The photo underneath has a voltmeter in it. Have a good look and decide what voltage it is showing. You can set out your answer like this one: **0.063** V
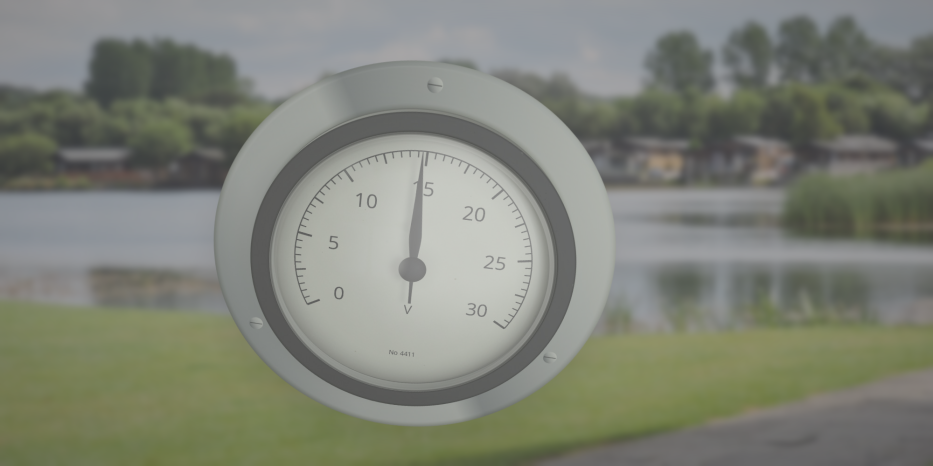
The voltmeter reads **14.75** V
